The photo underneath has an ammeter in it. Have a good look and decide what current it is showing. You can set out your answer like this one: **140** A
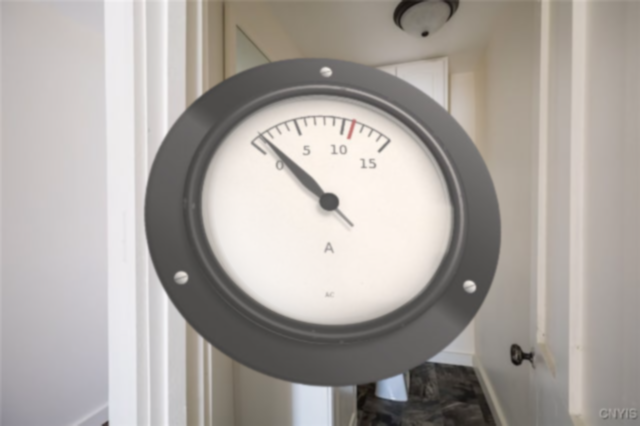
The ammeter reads **1** A
